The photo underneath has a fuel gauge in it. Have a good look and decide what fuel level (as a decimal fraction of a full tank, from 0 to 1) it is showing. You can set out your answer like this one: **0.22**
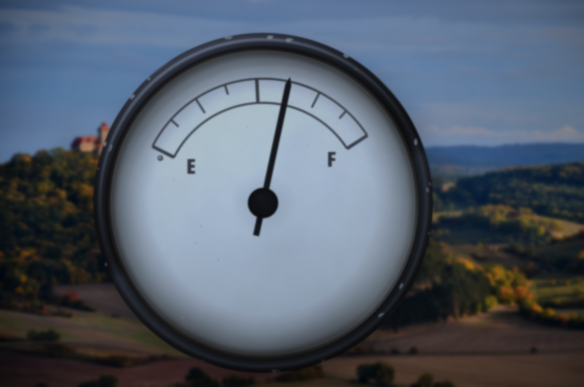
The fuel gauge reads **0.625**
